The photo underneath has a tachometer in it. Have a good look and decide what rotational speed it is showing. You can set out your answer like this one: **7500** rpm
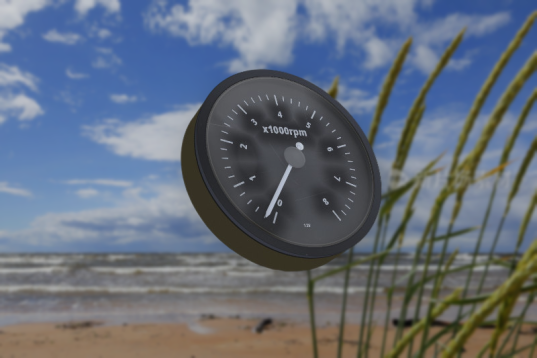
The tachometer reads **200** rpm
